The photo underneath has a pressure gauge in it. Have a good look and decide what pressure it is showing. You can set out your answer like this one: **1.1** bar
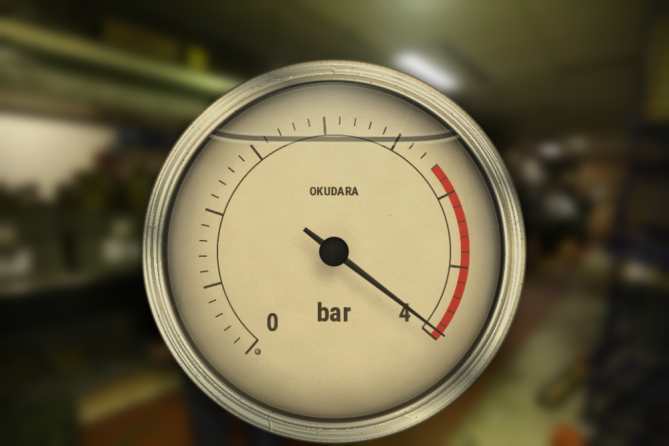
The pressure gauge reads **3.95** bar
